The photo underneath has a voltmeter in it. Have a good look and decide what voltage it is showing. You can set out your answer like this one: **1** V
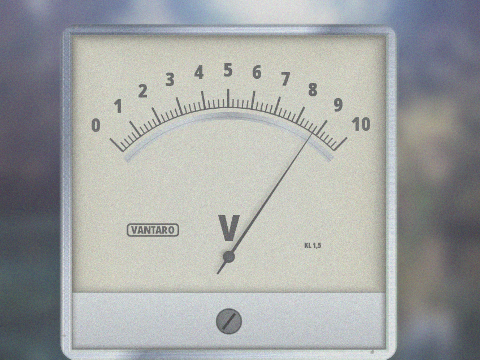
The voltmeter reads **8.8** V
